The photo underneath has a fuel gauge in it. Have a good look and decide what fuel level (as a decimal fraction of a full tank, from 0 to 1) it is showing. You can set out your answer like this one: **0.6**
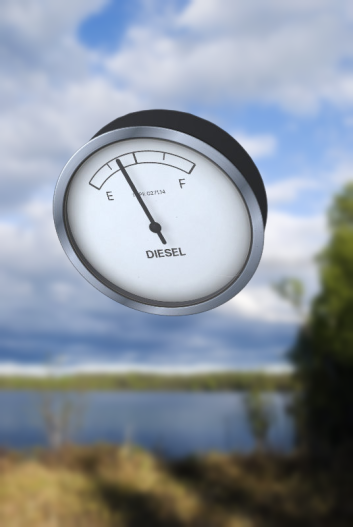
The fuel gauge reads **0.375**
